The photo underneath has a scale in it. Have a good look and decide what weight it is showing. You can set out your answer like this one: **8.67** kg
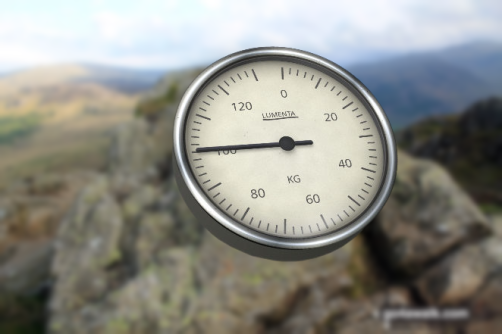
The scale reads **100** kg
